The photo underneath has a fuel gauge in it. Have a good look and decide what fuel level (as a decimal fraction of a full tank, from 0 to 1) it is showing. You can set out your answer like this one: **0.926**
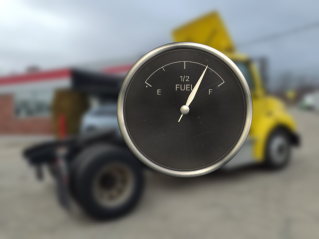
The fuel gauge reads **0.75**
